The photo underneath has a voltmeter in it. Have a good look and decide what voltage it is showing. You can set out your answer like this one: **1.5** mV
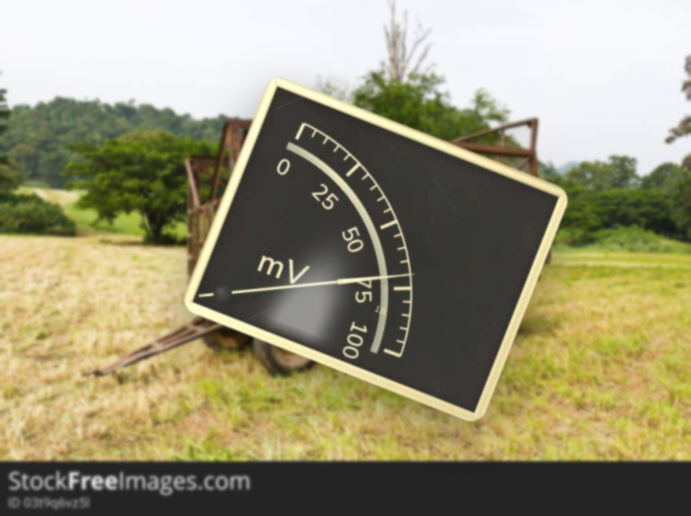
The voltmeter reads **70** mV
